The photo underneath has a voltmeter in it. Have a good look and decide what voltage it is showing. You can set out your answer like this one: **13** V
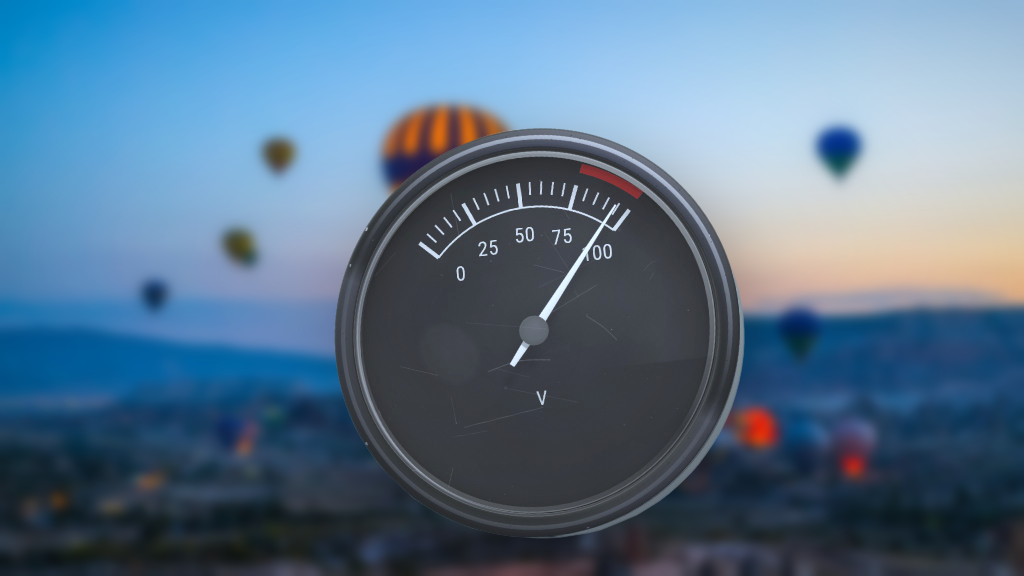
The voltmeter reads **95** V
